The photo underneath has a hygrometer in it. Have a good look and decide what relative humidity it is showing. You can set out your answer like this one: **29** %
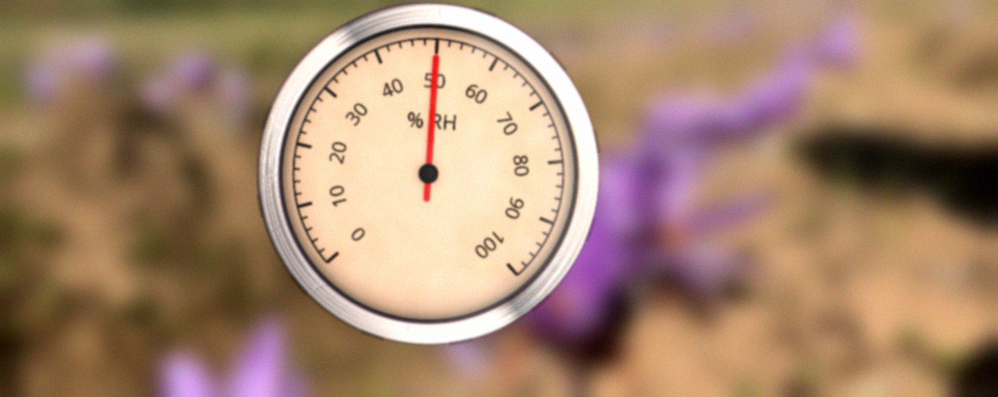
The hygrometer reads **50** %
